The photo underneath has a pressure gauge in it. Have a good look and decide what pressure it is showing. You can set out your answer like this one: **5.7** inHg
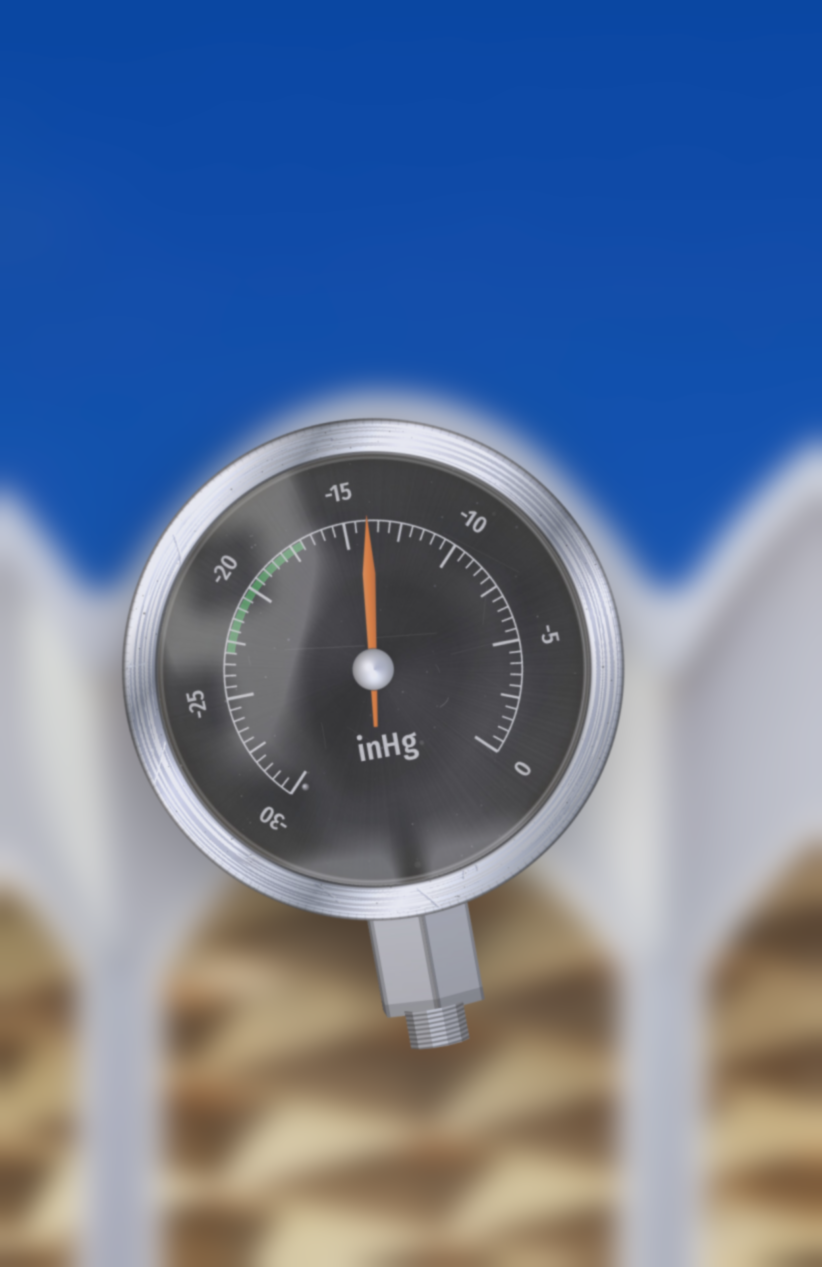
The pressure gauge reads **-14** inHg
